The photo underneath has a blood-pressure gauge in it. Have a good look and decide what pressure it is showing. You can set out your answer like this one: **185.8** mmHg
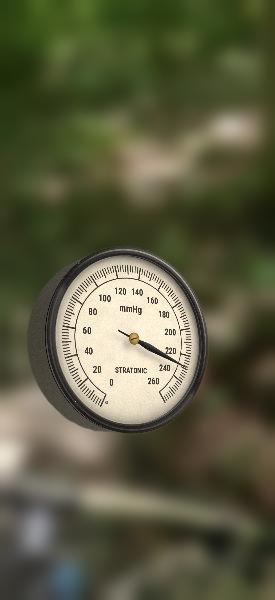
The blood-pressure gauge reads **230** mmHg
